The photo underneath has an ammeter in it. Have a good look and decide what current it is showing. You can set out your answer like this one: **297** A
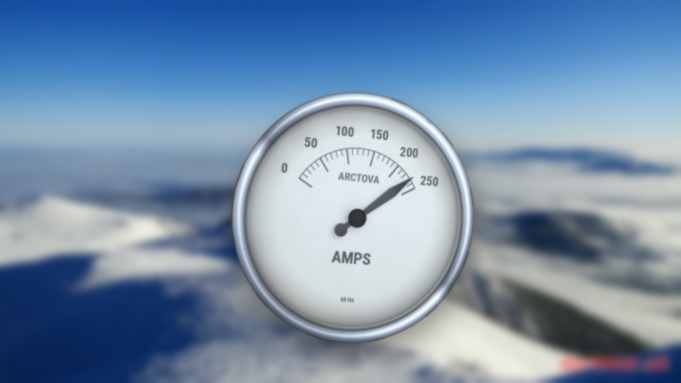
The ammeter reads **230** A
